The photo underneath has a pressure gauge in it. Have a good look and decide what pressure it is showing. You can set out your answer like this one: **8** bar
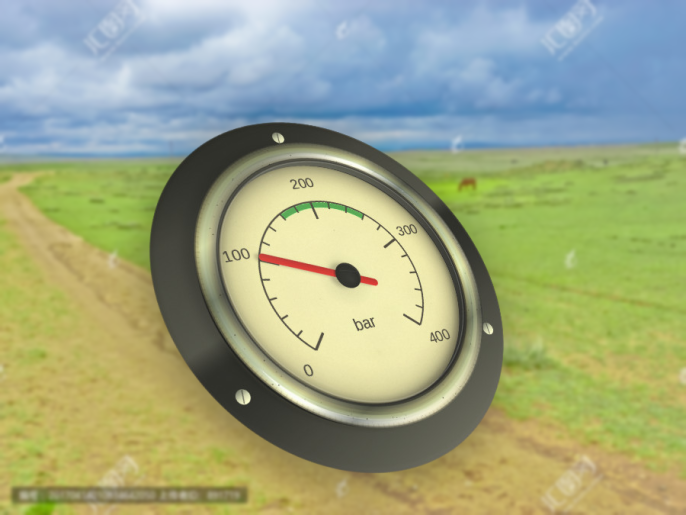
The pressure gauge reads **100** bar
